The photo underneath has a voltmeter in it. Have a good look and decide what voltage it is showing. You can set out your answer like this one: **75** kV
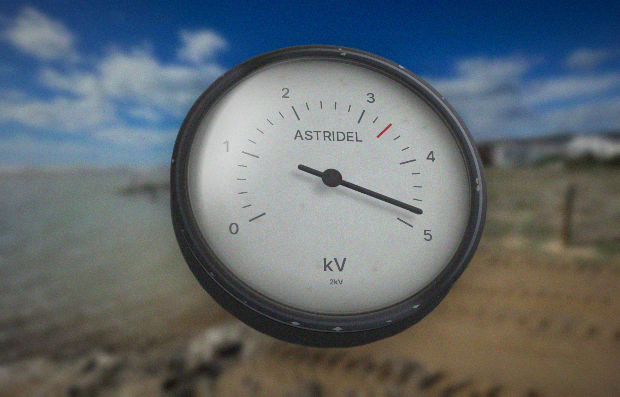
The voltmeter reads **4.8** kV
